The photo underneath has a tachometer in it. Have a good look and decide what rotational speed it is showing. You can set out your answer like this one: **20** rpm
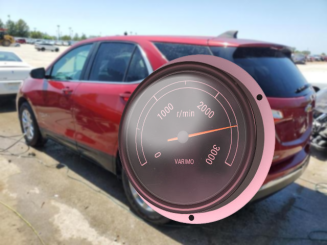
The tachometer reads **2500** rpm
